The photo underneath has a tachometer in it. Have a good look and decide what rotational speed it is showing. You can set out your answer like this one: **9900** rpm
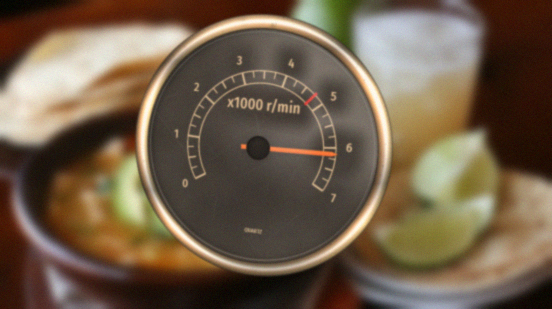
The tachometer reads **6125** rpm
